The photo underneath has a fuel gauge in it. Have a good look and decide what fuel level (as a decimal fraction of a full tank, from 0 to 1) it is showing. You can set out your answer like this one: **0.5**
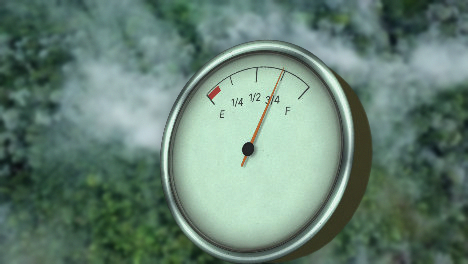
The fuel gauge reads **0.75**
